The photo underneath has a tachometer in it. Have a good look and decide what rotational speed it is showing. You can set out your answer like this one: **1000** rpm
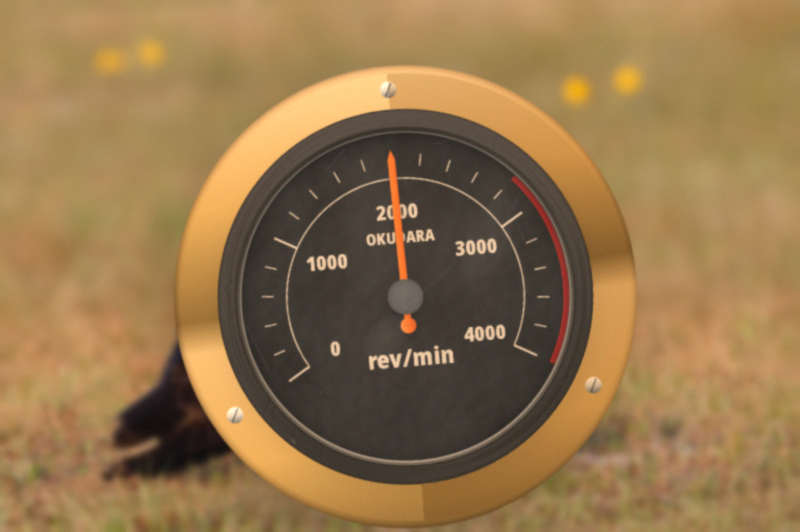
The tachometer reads **2000** rpm
